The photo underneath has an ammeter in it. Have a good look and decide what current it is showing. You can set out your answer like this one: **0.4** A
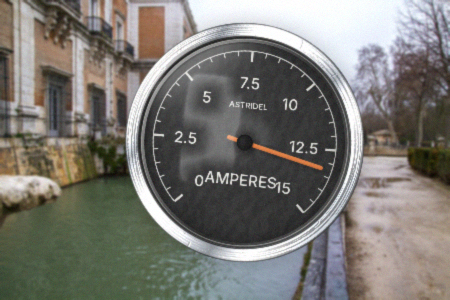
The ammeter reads **13.25** A
